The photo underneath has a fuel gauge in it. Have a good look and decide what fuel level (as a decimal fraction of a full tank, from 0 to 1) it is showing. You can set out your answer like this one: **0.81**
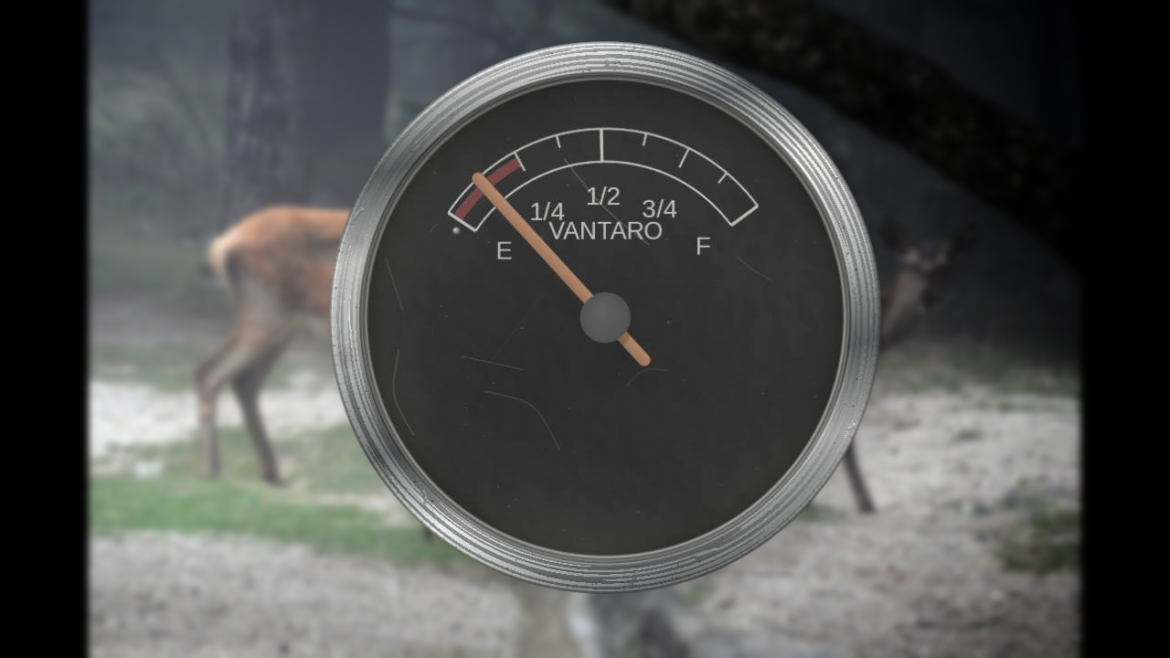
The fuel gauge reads **0.125**
